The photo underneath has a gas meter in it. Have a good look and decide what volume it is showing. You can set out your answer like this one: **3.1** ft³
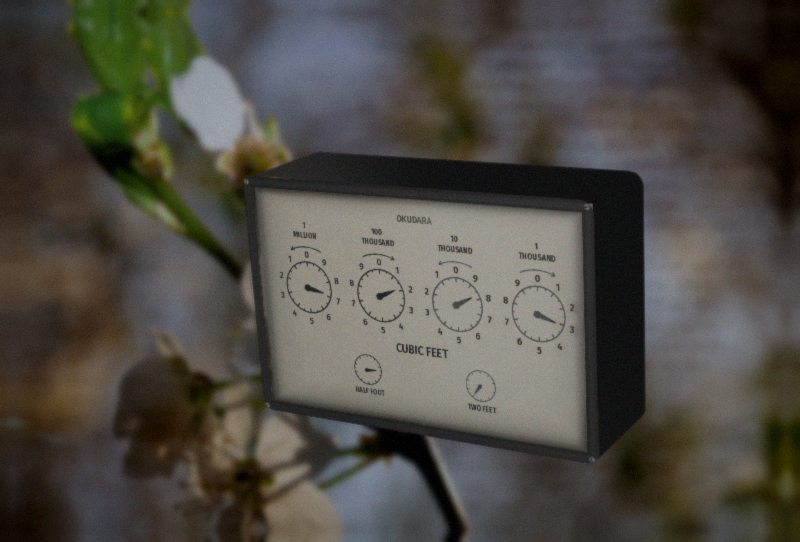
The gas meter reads **718300** ft³
